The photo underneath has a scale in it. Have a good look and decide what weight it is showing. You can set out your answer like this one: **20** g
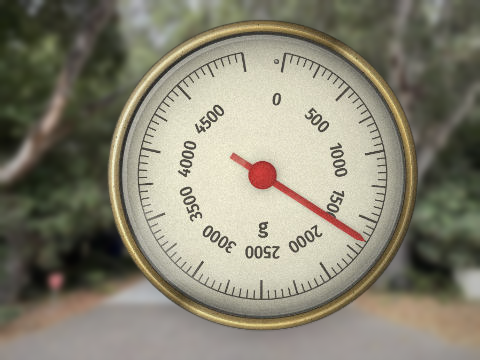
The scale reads **1650** g
